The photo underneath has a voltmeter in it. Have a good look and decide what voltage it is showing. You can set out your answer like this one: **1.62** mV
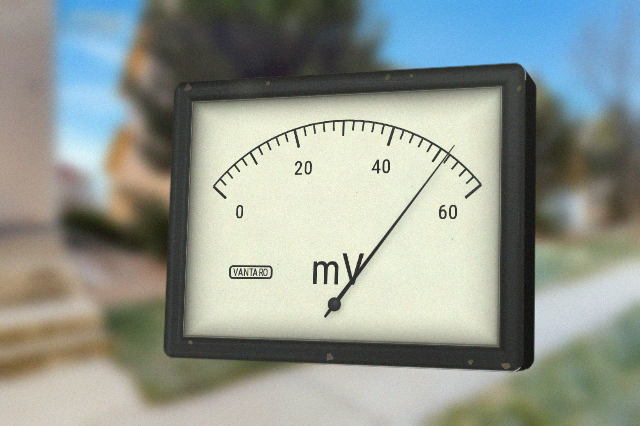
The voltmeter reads **52** mV
